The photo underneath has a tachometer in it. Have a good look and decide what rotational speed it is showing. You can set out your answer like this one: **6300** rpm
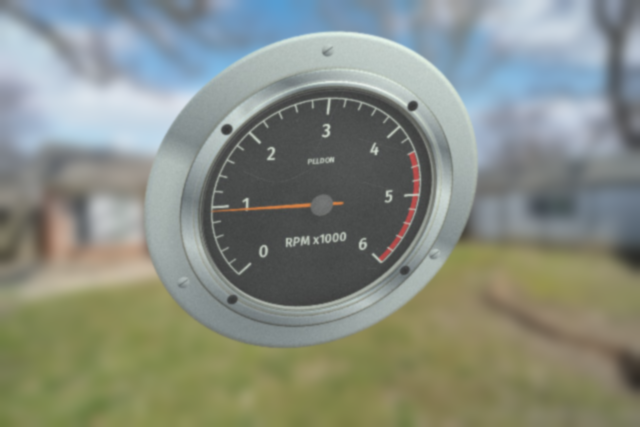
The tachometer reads **1000** rpm
